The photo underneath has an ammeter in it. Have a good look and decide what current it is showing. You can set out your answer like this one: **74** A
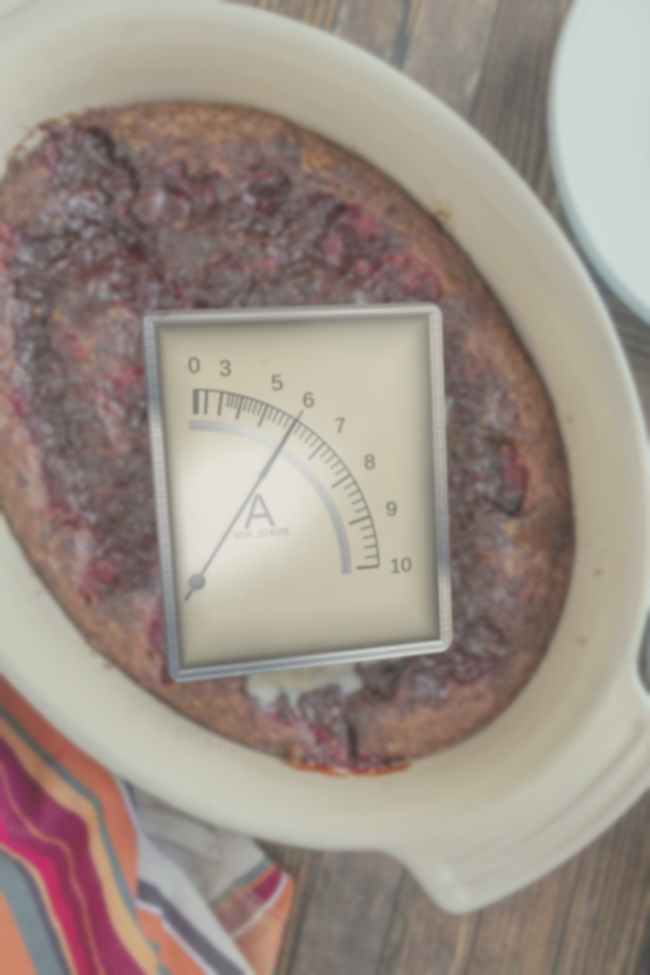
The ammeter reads **6** A
